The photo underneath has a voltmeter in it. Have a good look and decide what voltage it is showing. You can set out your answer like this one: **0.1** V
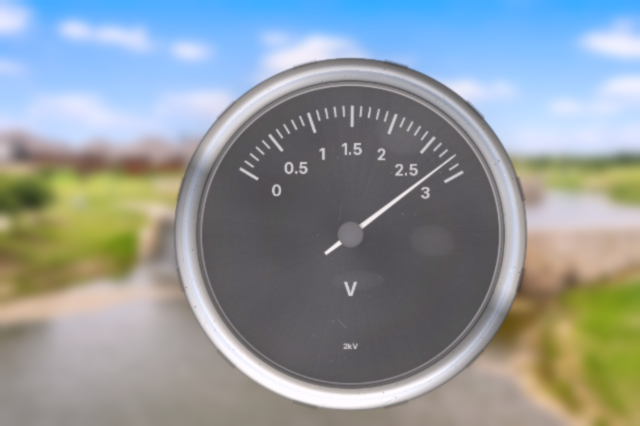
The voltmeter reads **2.8** V
